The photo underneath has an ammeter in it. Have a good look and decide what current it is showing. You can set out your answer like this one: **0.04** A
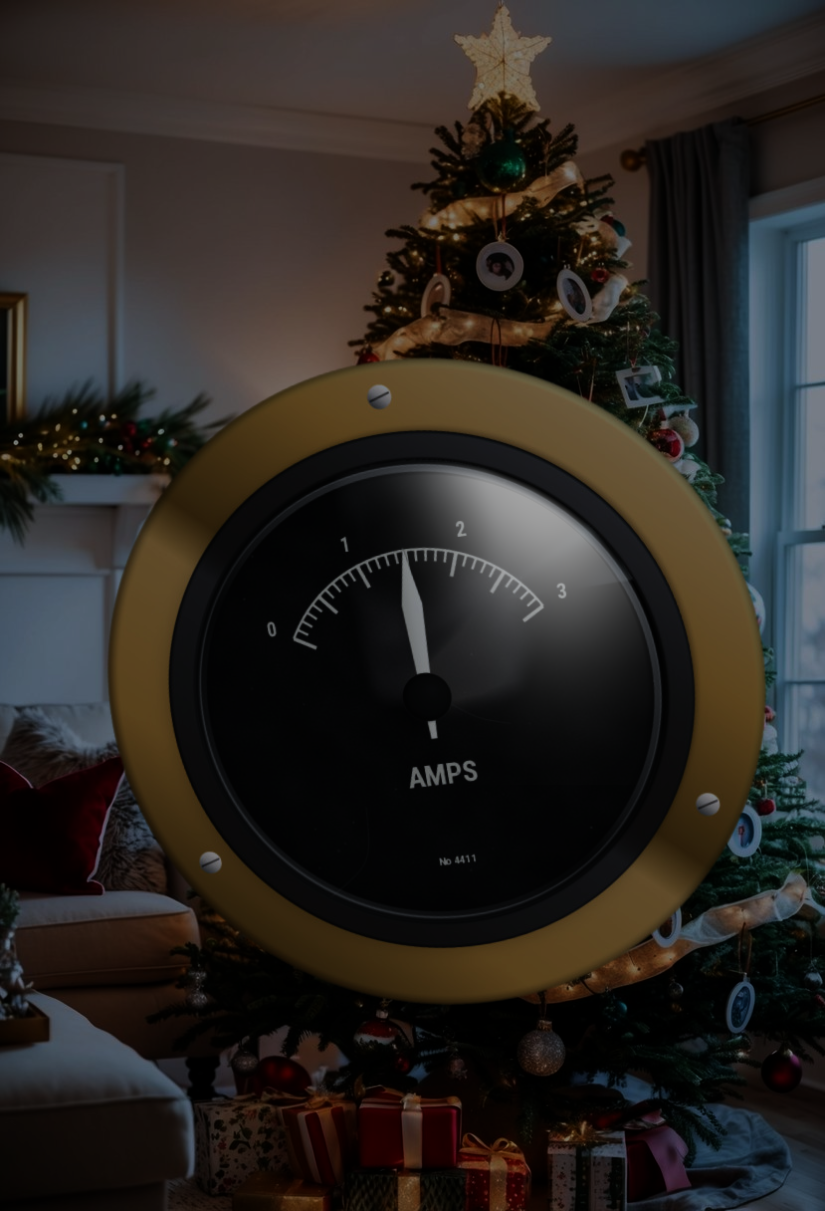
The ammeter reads **1.5** A
